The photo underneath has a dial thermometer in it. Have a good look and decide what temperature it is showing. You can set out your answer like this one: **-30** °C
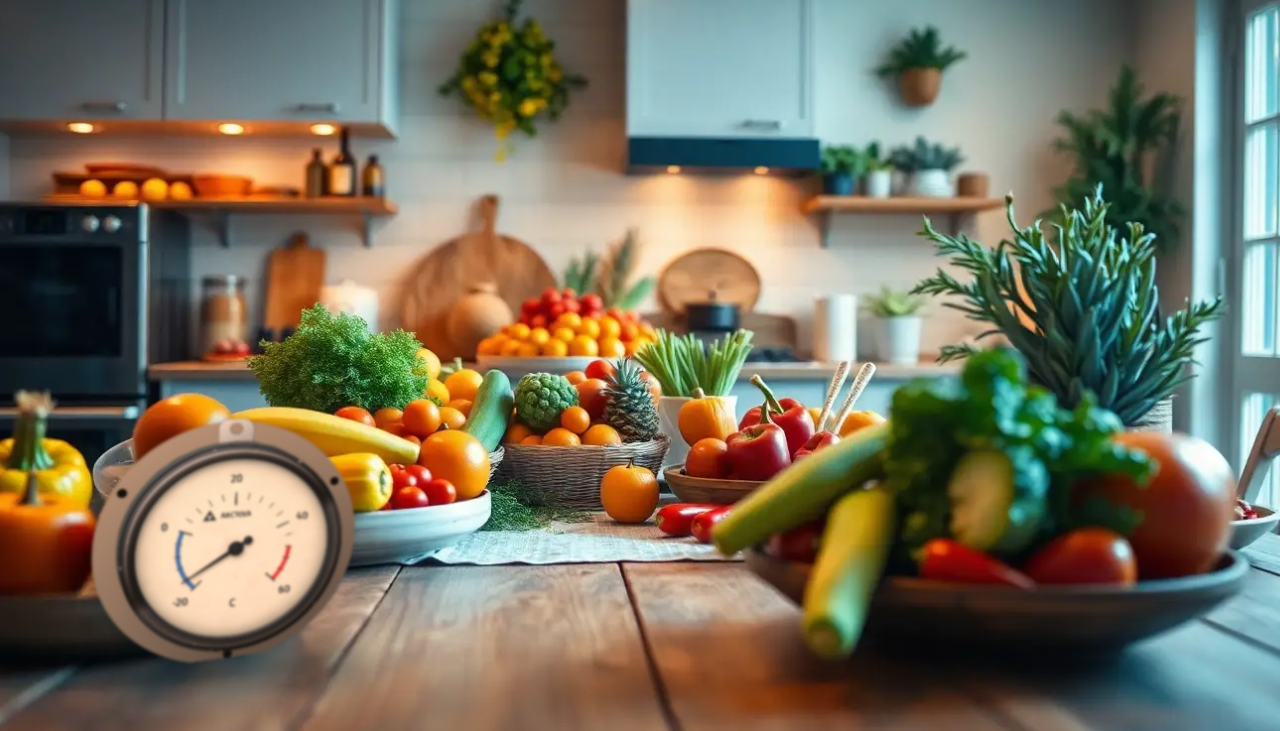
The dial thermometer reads **-16** °C
